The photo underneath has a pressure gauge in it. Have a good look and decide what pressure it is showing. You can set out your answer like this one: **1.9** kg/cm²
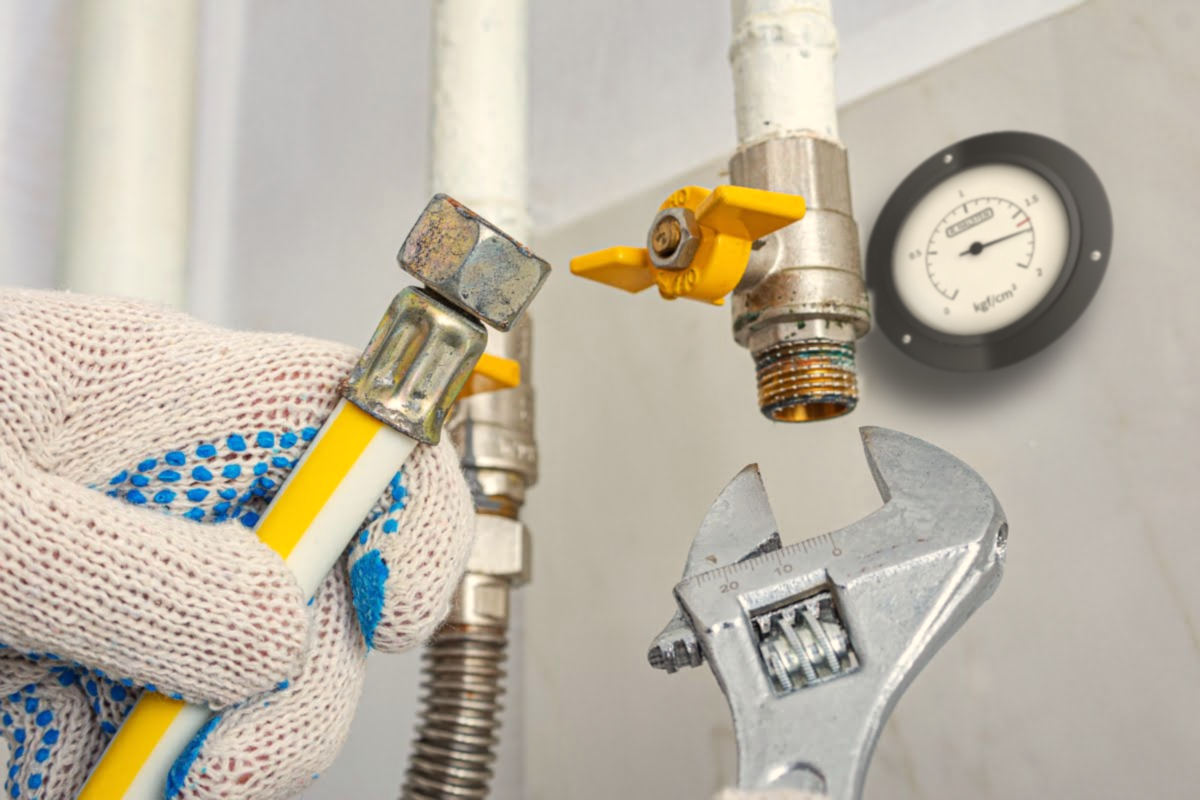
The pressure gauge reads **1.7** kg/cm²
